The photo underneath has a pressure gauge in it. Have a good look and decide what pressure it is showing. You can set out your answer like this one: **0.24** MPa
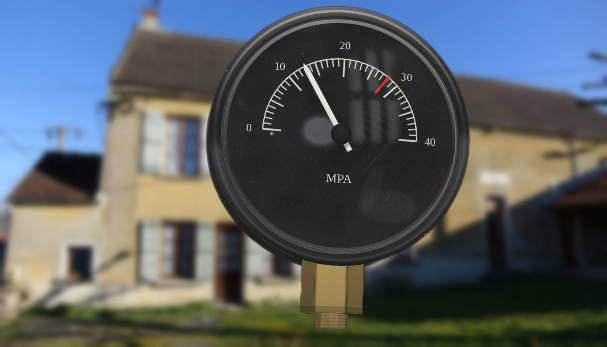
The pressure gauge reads **13** MPa
